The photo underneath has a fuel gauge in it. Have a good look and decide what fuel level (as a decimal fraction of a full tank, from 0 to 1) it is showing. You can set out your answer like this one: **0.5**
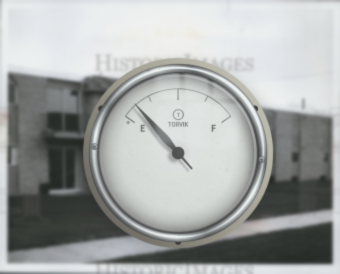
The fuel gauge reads **0.125**
